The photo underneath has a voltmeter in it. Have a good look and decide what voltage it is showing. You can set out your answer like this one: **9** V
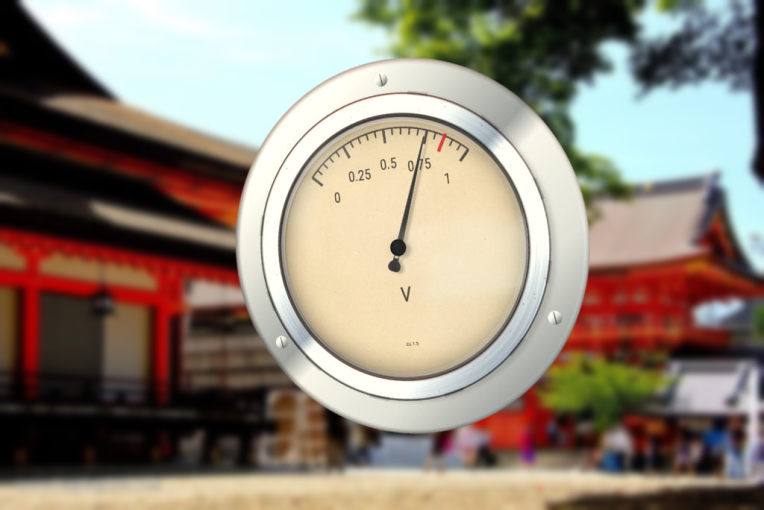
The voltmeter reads **0.75** V
